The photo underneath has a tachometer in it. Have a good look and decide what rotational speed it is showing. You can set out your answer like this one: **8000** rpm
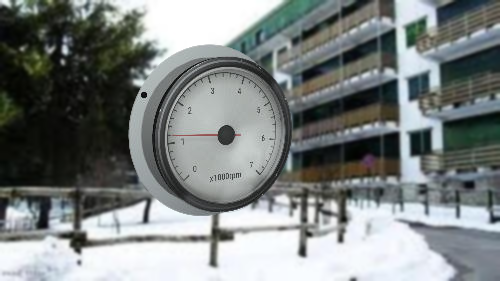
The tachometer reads **1200** rpm
